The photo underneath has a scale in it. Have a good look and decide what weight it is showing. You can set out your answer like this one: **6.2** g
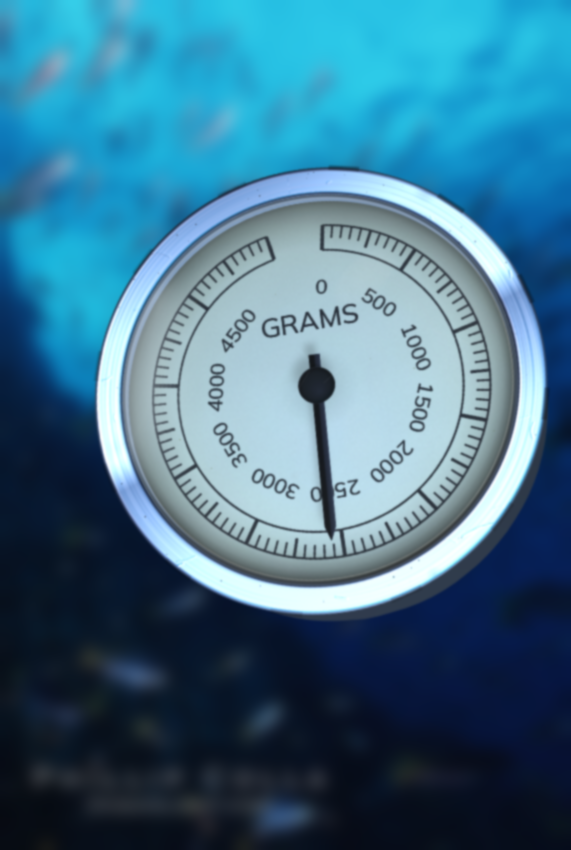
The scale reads **2550** g
